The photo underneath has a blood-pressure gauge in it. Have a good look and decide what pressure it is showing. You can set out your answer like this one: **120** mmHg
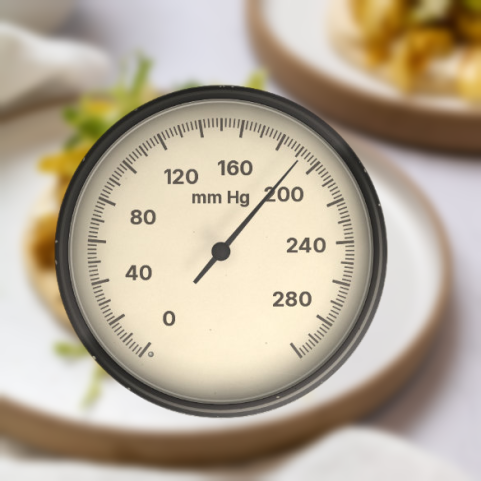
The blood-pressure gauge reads **192** mmHg
